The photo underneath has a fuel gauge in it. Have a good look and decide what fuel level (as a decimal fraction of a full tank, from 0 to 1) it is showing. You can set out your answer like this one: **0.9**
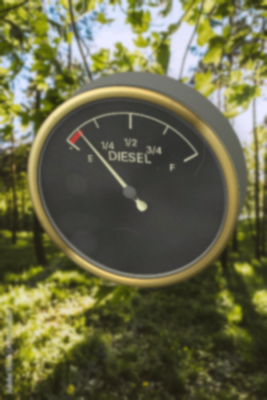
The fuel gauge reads **0.125**
